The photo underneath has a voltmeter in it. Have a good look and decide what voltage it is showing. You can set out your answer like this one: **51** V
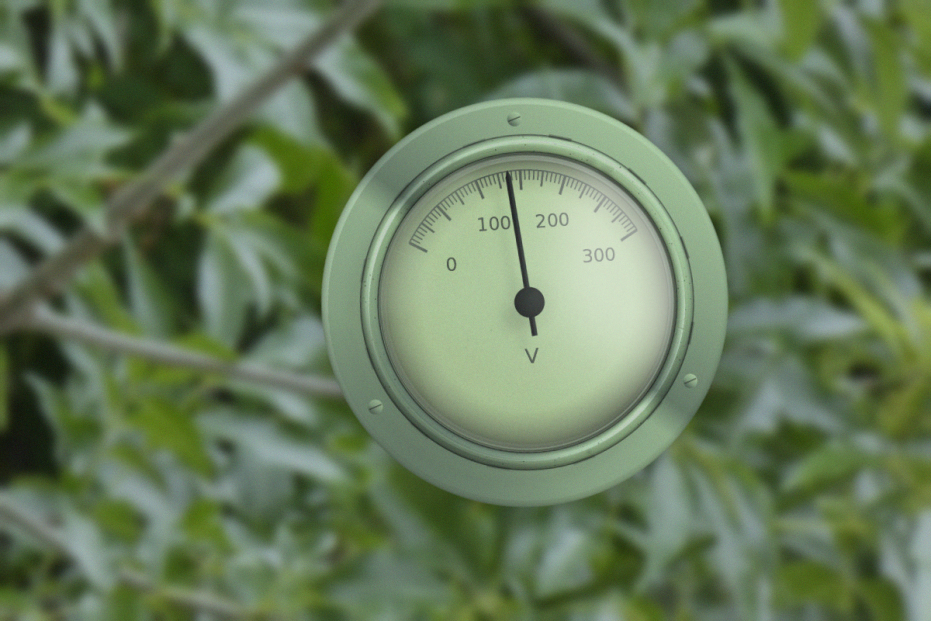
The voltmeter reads **135** V
